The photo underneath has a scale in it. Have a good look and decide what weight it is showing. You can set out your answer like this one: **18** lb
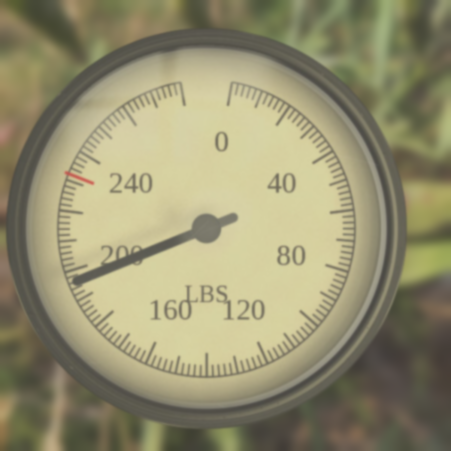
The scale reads **196** lb
